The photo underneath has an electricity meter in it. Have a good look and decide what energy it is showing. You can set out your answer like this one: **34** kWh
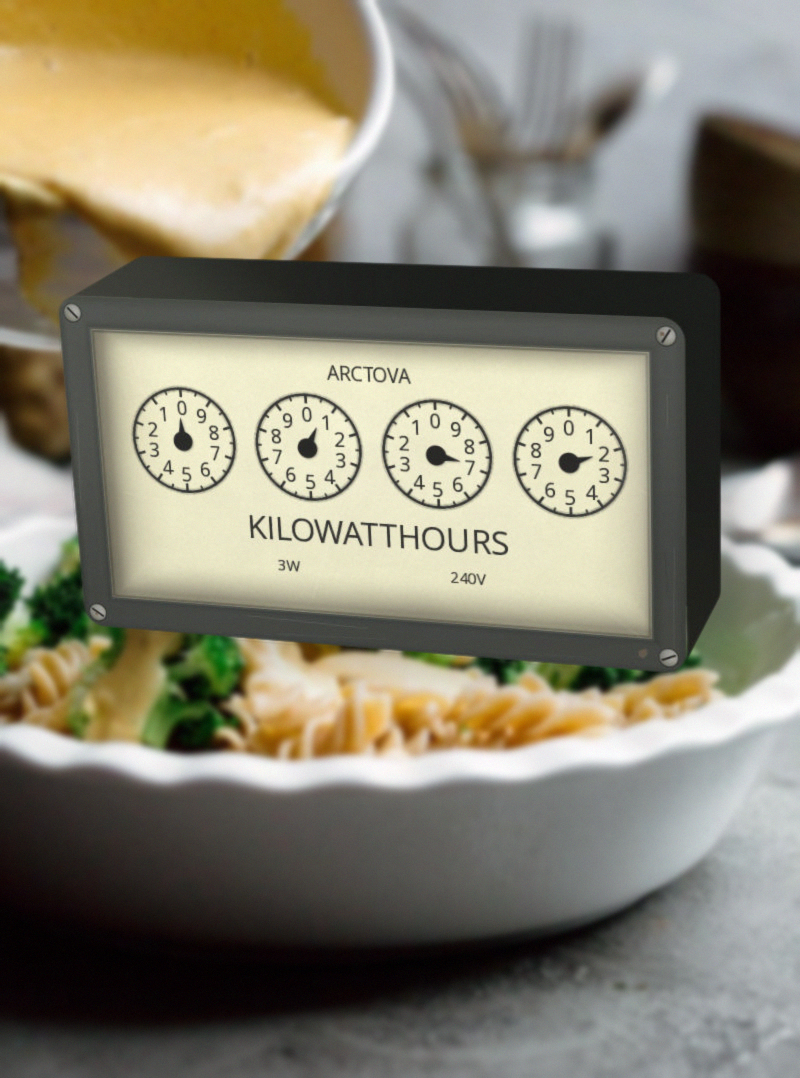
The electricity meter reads **72** kWh
